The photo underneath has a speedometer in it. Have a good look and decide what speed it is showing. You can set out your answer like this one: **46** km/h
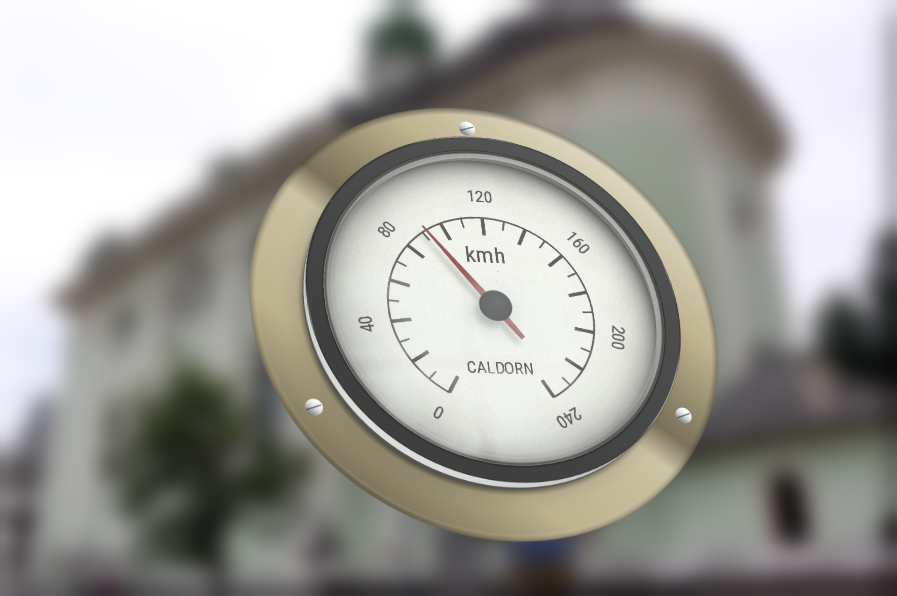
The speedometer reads **90** km/h
